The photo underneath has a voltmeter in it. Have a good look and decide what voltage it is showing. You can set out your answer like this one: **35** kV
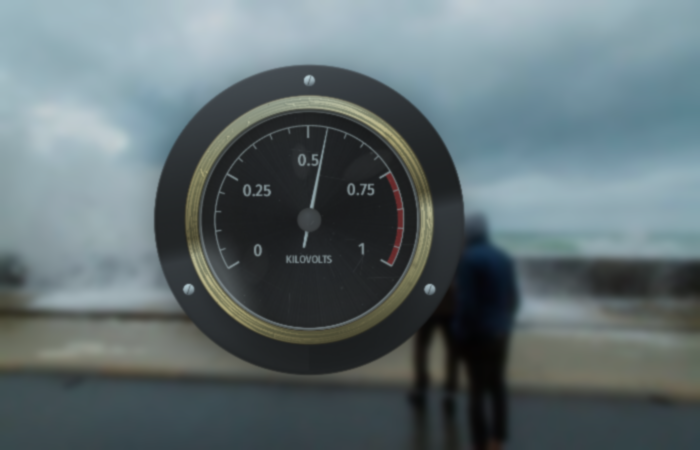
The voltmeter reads **0.55** kV
